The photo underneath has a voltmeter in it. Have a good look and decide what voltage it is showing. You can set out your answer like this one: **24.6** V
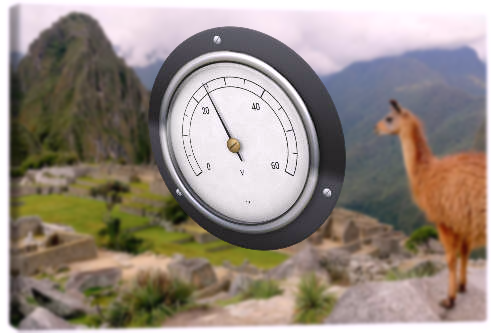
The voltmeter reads **25** V
